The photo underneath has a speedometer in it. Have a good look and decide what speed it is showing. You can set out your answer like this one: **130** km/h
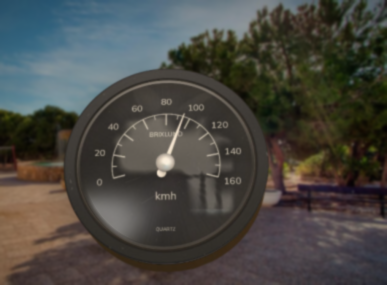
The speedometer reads **95** km/h
